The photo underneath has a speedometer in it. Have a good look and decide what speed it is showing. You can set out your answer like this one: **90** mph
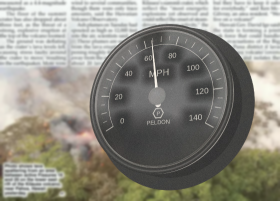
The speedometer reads **65** mph
